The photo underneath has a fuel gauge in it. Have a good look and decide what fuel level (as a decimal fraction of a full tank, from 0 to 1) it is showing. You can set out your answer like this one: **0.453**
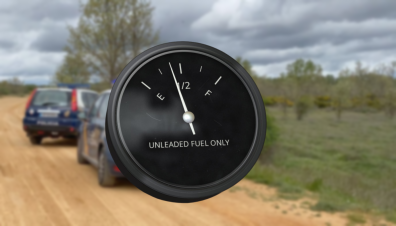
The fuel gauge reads **0.375**
